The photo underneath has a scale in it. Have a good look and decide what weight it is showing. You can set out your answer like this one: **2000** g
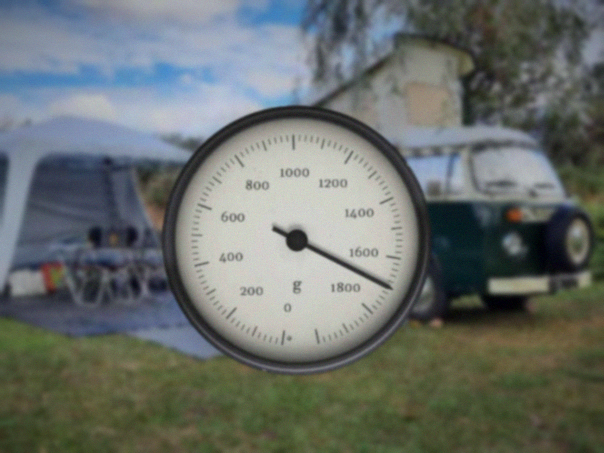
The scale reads **1700** g
